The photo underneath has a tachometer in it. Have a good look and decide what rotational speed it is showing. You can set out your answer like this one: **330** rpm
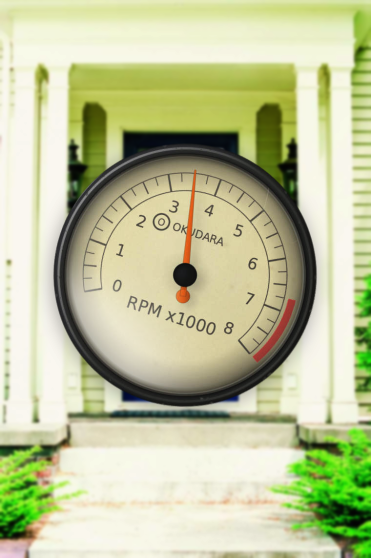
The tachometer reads **3500** rpm
